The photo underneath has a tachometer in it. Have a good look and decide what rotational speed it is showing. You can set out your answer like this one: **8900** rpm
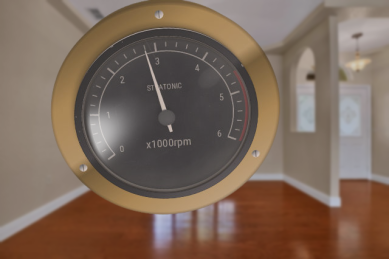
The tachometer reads **2800** rpm
